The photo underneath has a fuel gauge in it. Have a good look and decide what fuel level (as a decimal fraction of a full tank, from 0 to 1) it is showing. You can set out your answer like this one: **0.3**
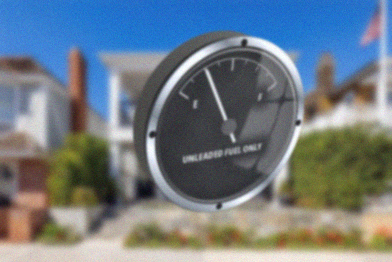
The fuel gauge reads **0.25**
